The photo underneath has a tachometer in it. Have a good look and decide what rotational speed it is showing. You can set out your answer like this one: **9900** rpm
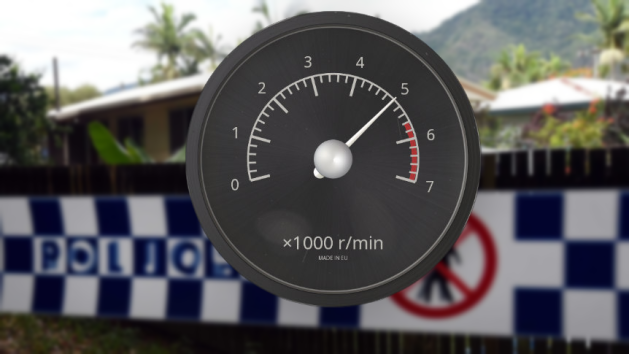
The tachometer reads **5000** rpm
